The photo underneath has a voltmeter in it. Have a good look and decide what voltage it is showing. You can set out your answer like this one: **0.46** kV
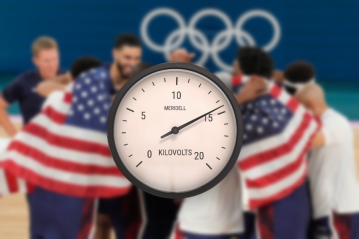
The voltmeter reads **14.5** kV
